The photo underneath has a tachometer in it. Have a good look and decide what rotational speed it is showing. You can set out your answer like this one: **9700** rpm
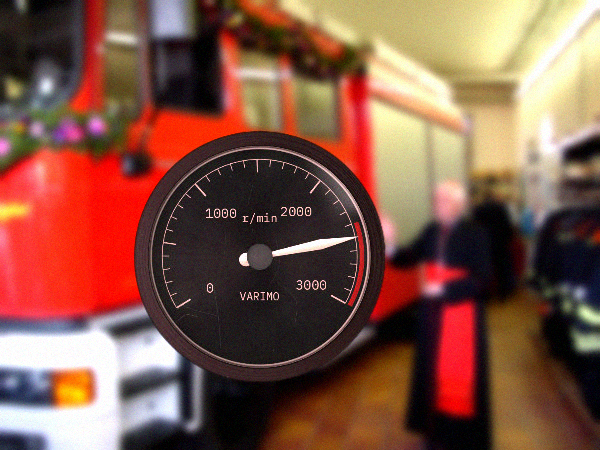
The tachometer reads **2500** rpm
